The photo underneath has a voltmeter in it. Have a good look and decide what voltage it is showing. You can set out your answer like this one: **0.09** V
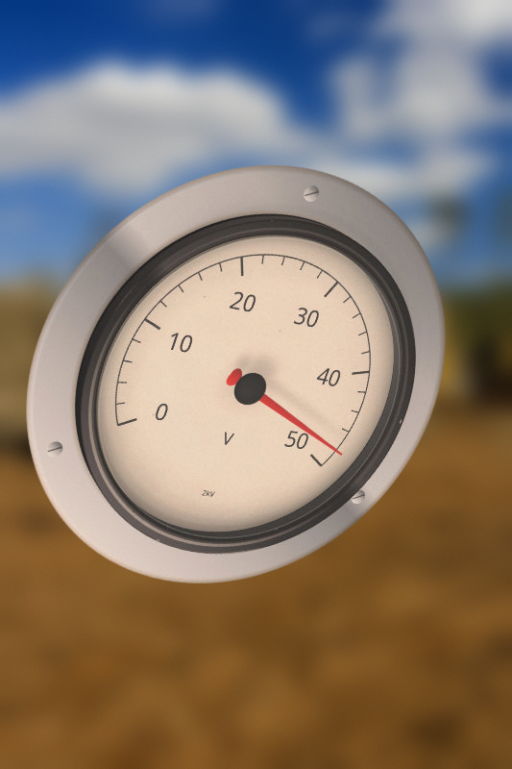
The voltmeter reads **48** V
